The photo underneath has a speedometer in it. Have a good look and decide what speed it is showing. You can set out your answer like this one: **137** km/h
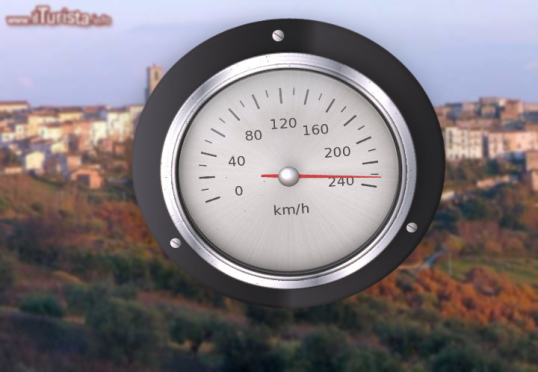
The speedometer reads **230** km/h
